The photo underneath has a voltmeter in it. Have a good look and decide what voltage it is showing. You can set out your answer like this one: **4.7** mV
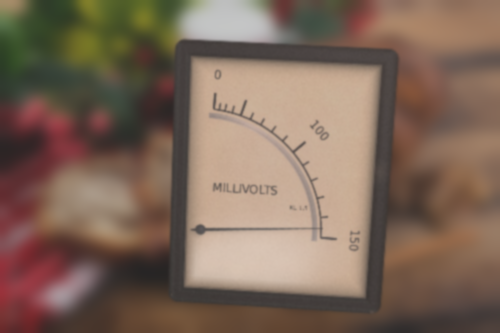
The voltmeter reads **145** mV
